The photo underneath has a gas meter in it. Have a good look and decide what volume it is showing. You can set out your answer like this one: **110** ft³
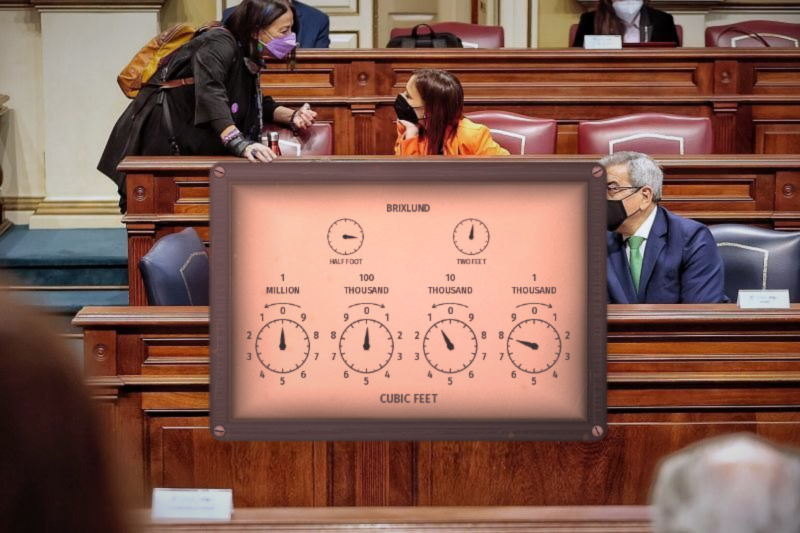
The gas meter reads **800** ft³
